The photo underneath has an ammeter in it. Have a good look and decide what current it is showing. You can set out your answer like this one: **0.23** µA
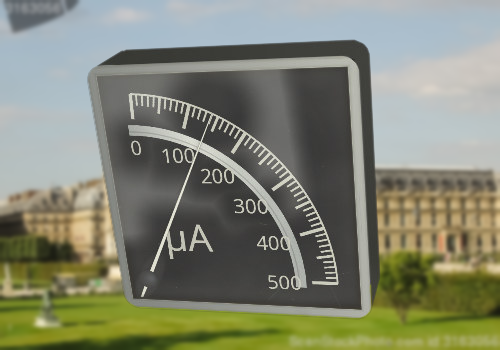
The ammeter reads **140** µA
